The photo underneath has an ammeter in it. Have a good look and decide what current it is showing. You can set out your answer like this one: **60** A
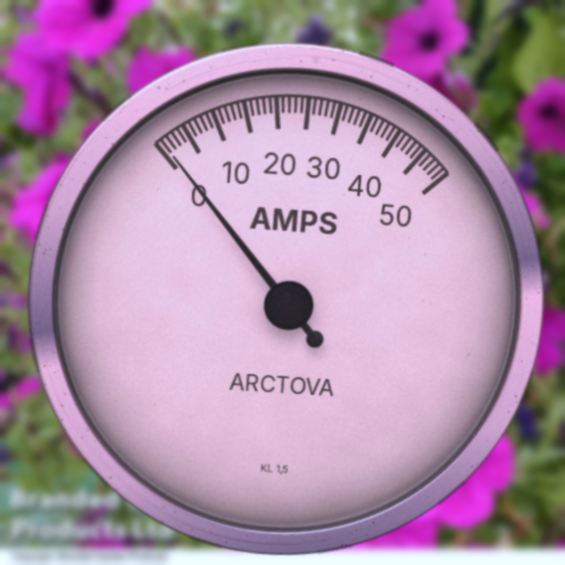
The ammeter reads **1** A
